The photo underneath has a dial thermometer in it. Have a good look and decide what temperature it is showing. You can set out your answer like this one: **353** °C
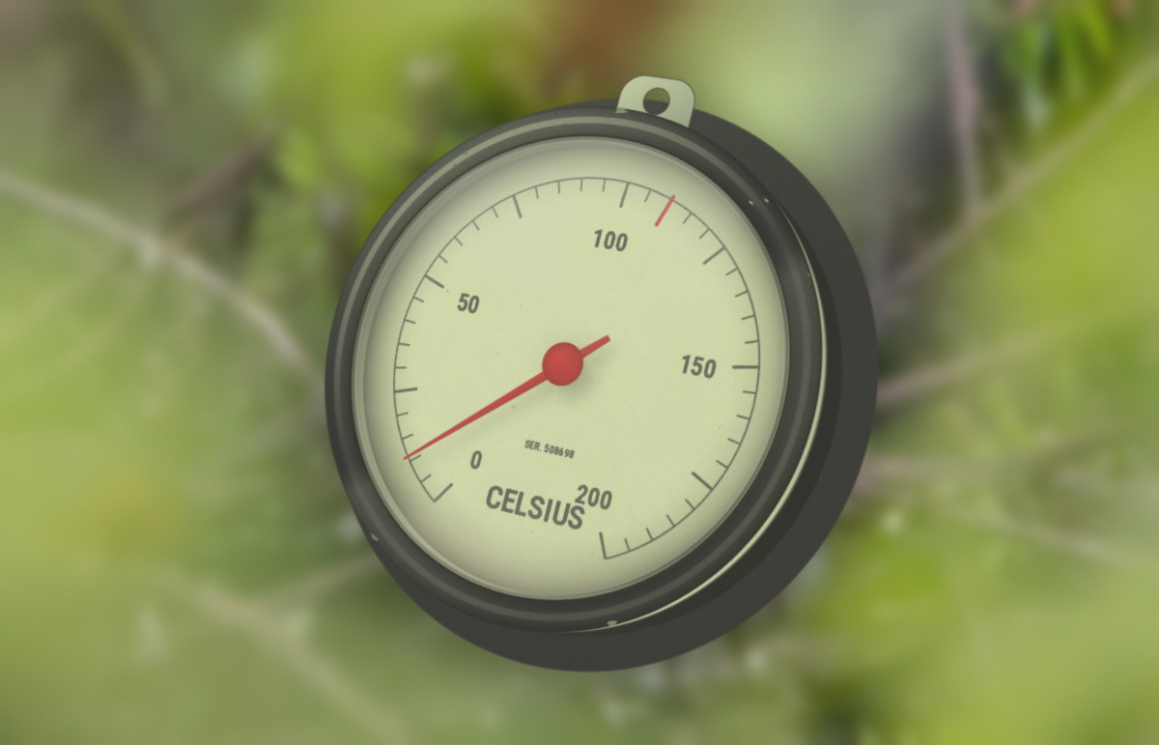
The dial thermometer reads **10** °C
